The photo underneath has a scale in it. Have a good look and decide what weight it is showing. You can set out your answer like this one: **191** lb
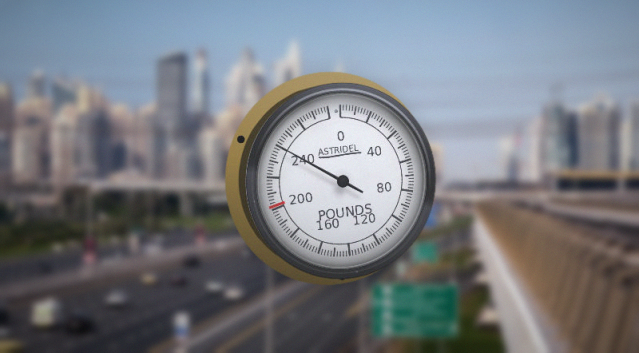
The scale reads **240** lb
